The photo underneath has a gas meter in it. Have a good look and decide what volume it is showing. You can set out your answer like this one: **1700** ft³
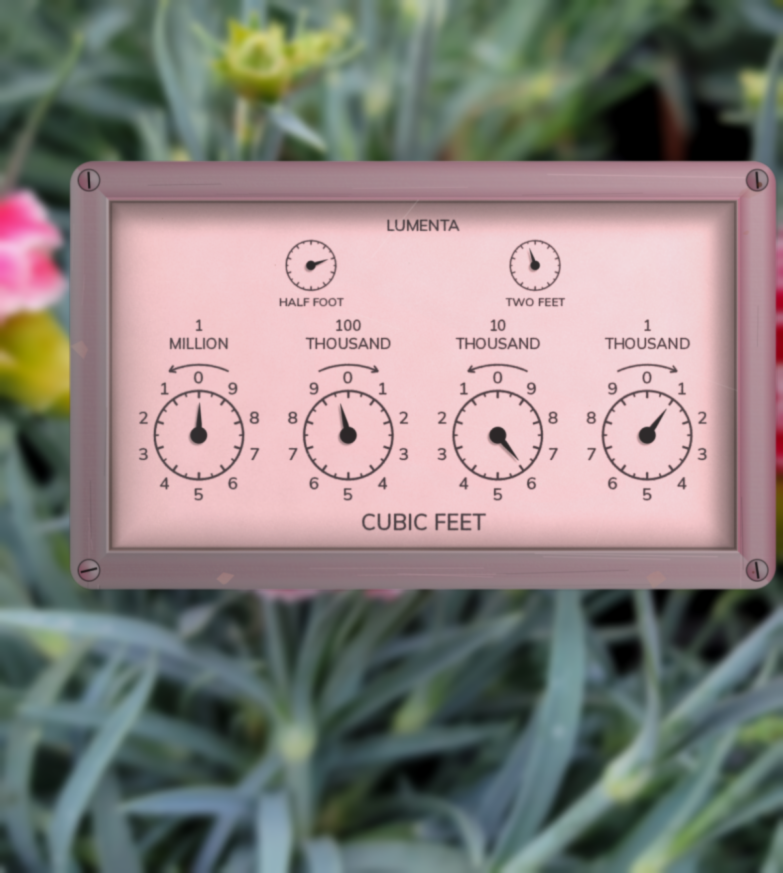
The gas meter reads **996100** ft³
